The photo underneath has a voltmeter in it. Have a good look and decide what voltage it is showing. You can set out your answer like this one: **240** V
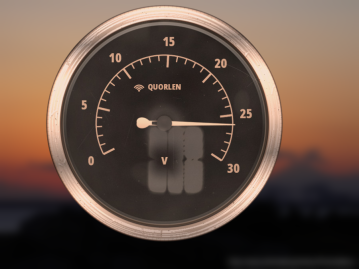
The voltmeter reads **26** V
